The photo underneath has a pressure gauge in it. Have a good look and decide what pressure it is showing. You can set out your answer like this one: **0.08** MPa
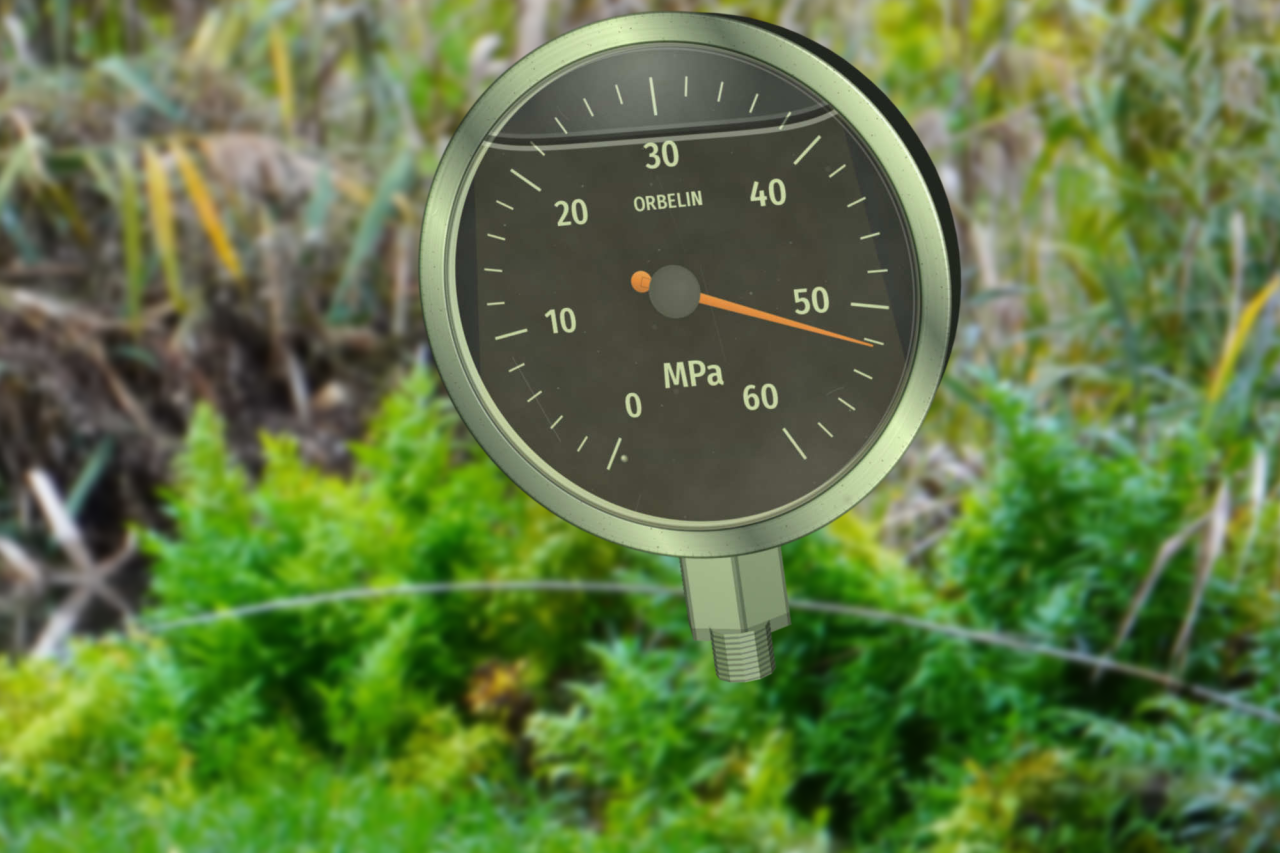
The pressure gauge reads **52** MPa
